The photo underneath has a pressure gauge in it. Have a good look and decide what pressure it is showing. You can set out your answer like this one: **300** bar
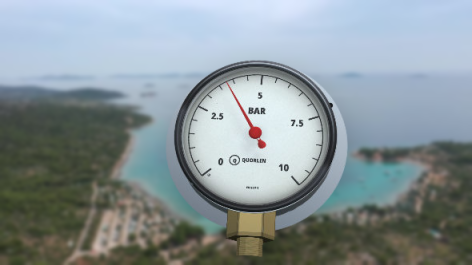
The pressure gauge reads **3.75** bar
